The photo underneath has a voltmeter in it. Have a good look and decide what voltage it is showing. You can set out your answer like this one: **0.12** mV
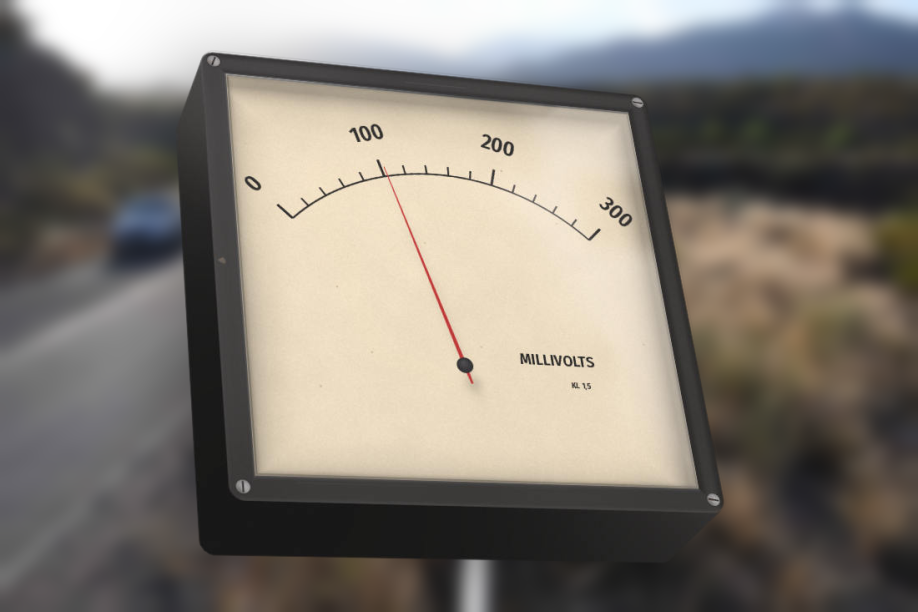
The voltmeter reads **100** mV
